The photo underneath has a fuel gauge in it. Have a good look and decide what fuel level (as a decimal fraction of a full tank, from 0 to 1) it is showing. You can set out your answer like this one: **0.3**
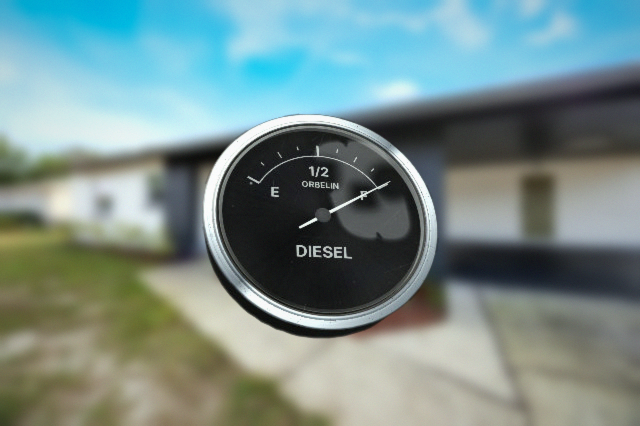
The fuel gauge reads **1**
